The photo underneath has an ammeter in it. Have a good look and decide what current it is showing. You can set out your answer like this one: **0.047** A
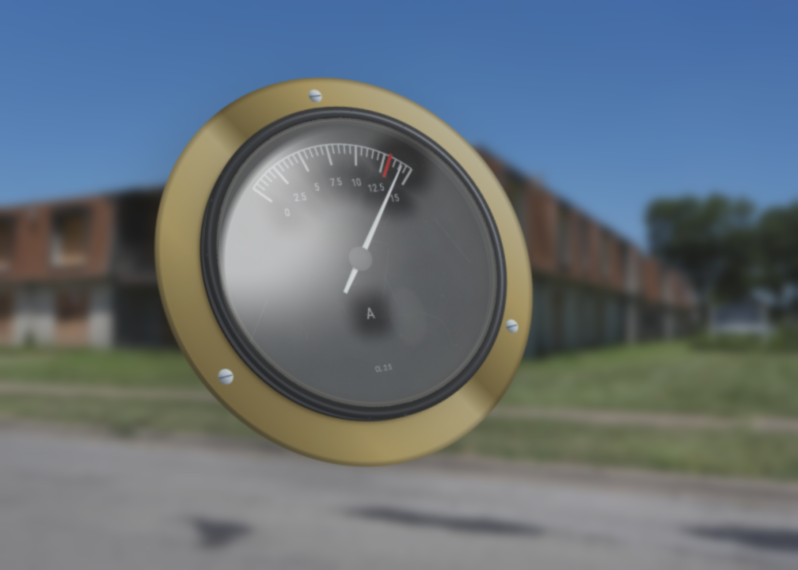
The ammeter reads **14** A
